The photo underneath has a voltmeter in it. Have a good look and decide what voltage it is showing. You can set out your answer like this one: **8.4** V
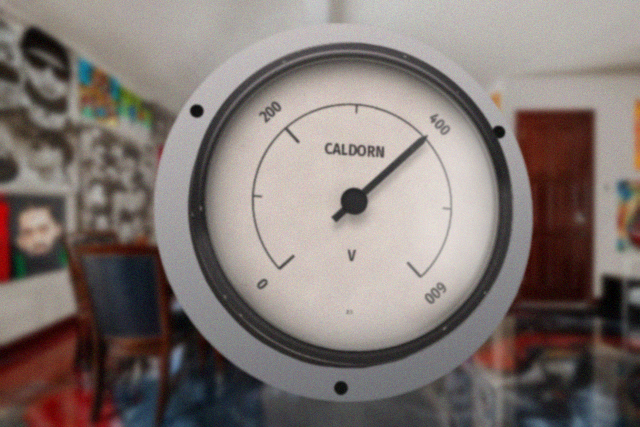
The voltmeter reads **400** V
